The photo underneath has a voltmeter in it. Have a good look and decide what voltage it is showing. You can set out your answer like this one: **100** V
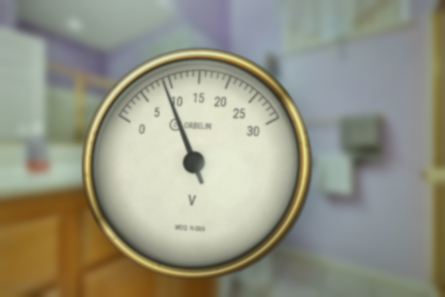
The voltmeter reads **9** V
